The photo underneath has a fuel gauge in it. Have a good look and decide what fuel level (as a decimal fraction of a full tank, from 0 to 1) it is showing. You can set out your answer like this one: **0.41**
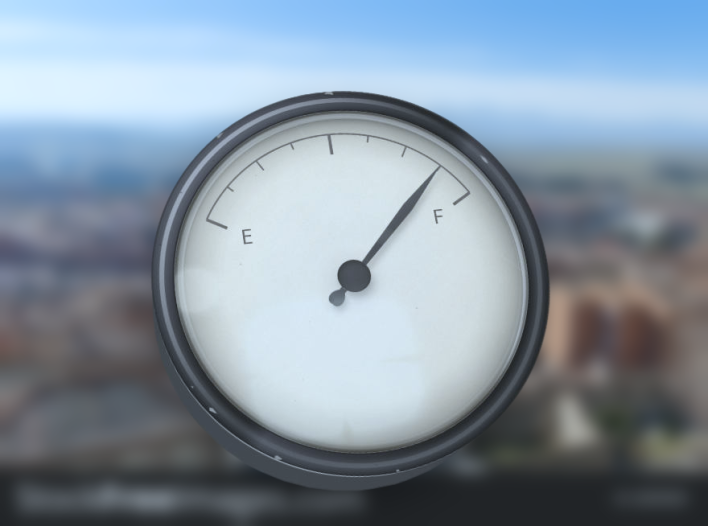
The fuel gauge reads **0.875**
